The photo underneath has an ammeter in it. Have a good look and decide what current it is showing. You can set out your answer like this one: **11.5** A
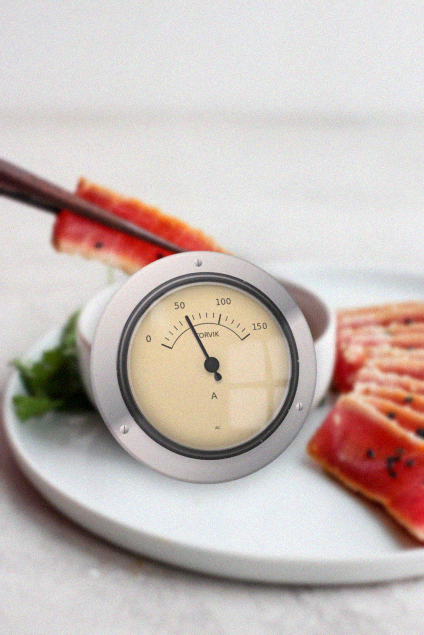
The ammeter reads **50** A
